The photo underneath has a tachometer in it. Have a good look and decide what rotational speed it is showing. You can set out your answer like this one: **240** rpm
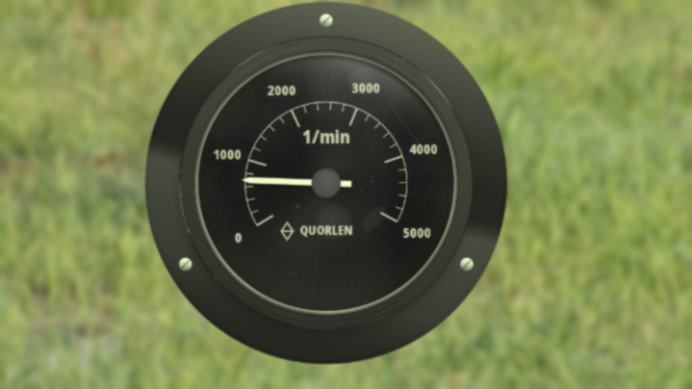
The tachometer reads **700** rpm
